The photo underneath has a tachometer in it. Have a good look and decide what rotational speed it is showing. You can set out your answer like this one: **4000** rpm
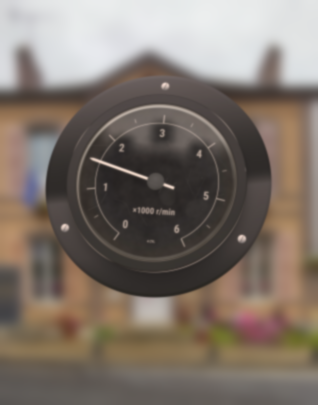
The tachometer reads **1500** rpm
